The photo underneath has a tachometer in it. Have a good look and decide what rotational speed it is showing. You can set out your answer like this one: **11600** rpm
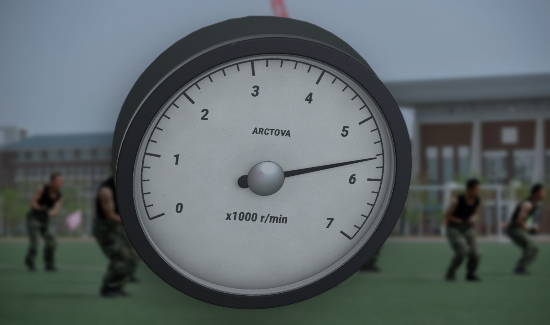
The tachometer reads **5600** rpm
